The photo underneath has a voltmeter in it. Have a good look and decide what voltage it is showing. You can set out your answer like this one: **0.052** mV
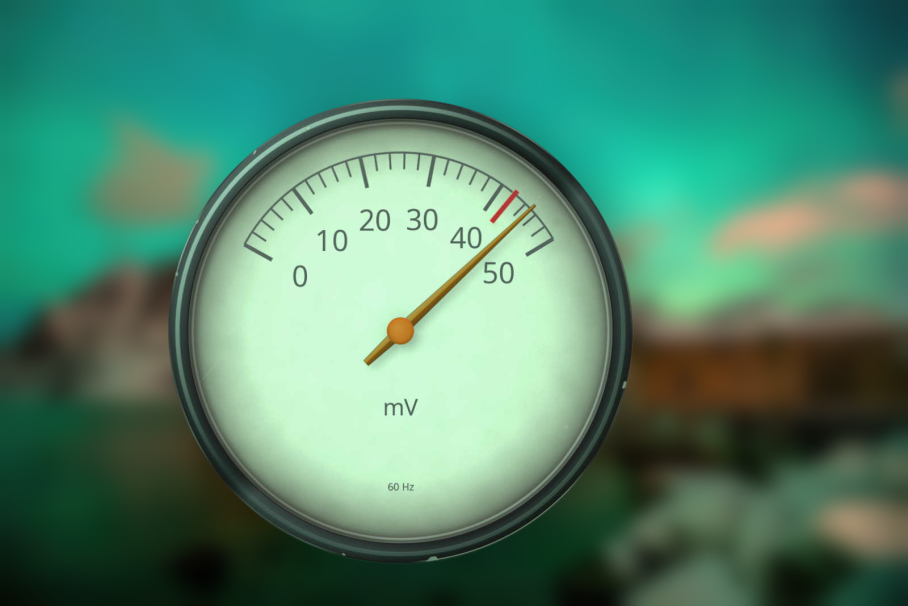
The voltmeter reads **45** mV
